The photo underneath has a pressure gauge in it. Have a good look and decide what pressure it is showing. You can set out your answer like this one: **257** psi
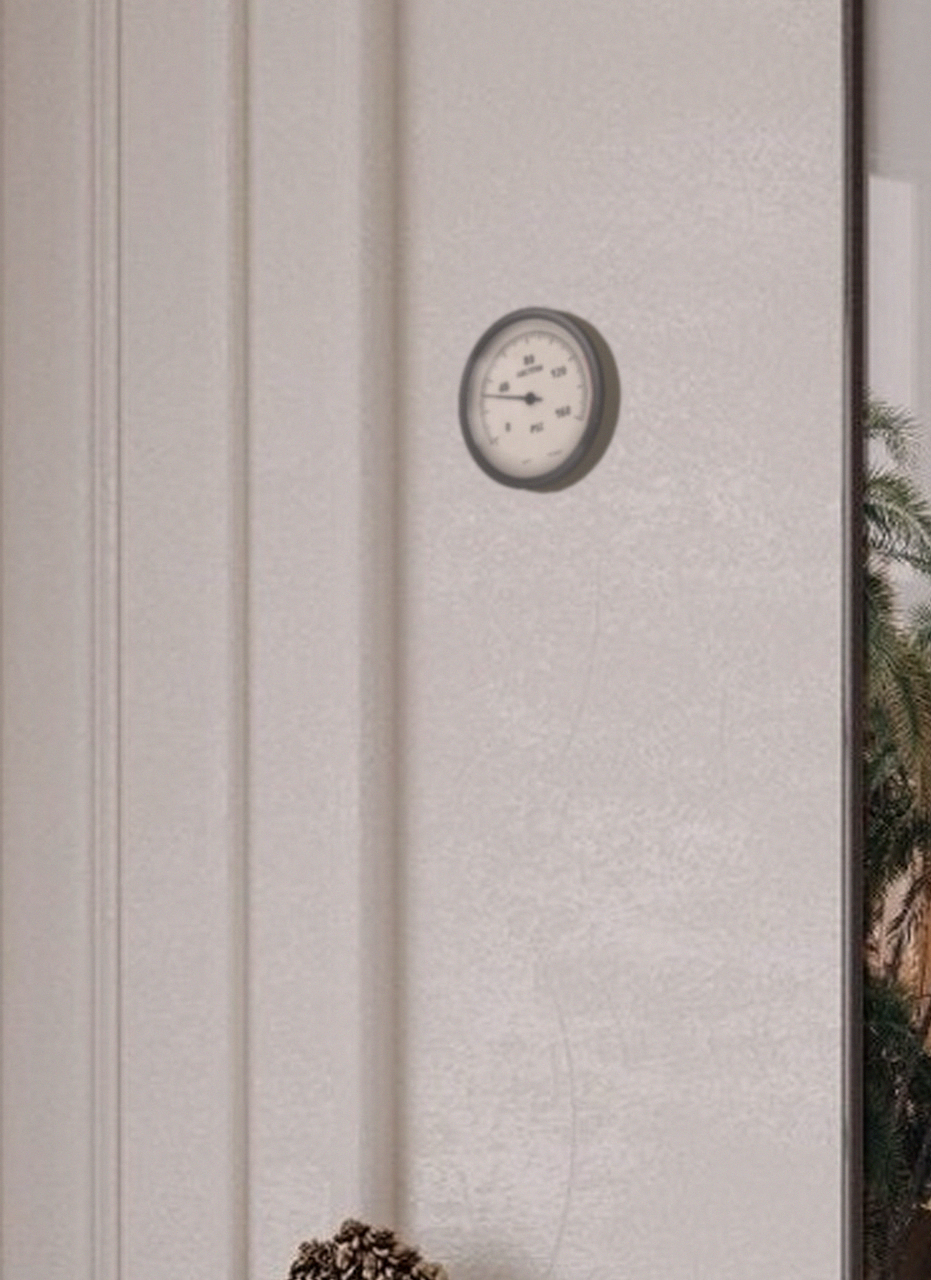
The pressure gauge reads **30** psi
